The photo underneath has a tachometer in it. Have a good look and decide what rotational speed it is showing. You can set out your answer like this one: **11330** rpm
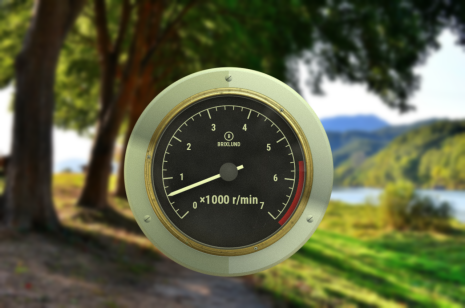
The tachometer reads **600** rpm
